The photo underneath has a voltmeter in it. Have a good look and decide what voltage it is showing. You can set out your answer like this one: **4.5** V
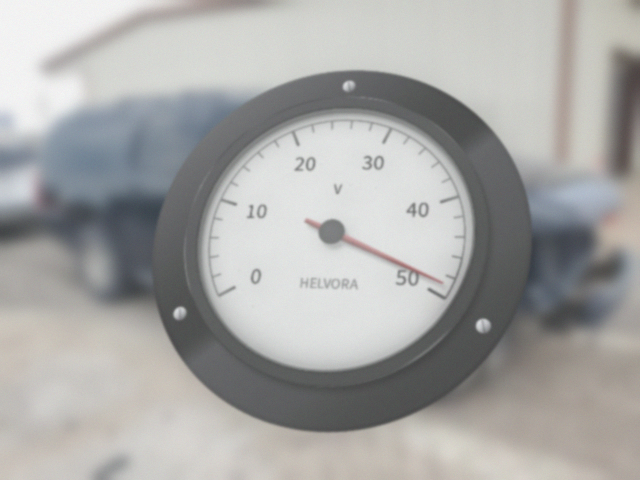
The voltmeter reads **49** V
